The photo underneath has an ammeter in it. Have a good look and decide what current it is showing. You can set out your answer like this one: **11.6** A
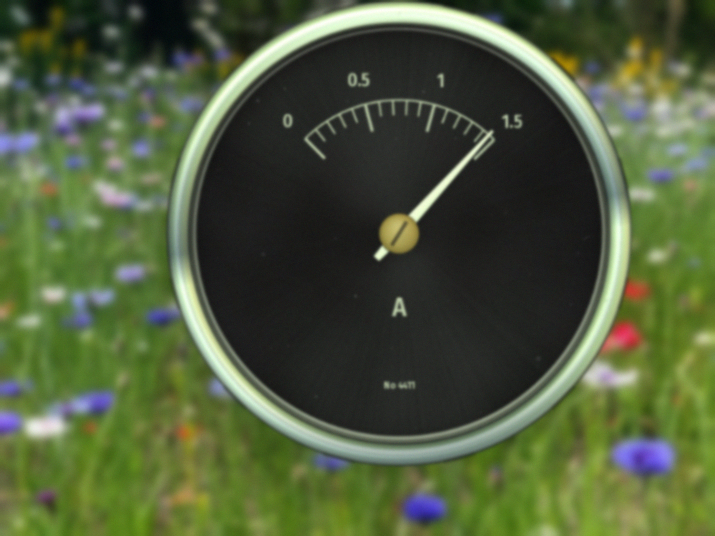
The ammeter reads **1.45** A
